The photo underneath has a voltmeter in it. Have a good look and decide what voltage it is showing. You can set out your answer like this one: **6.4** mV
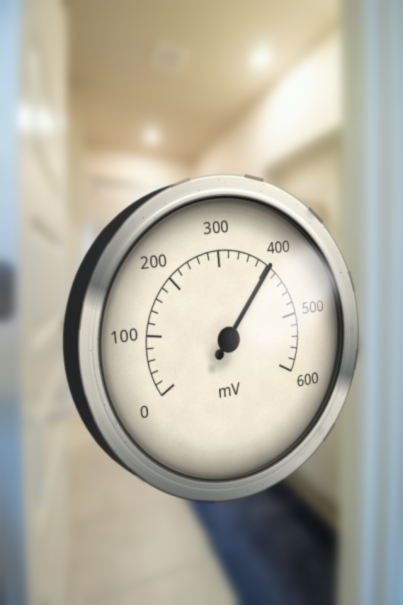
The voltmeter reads **400** mV
